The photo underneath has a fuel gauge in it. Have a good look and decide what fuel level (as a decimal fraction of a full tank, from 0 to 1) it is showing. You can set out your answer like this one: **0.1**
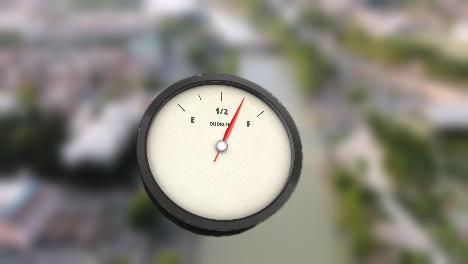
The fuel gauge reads **0.75**
